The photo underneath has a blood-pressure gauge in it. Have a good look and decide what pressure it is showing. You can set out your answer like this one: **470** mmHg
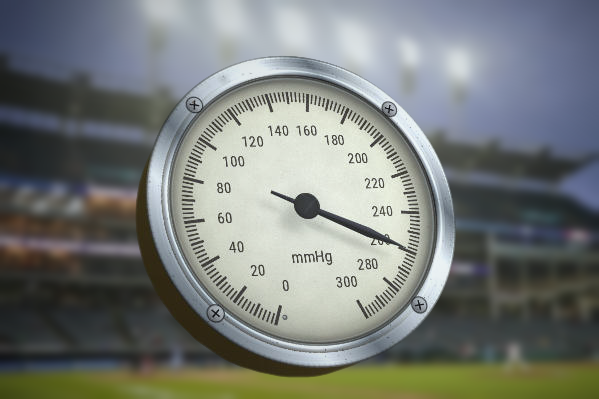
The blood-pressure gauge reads **260** mmHg
